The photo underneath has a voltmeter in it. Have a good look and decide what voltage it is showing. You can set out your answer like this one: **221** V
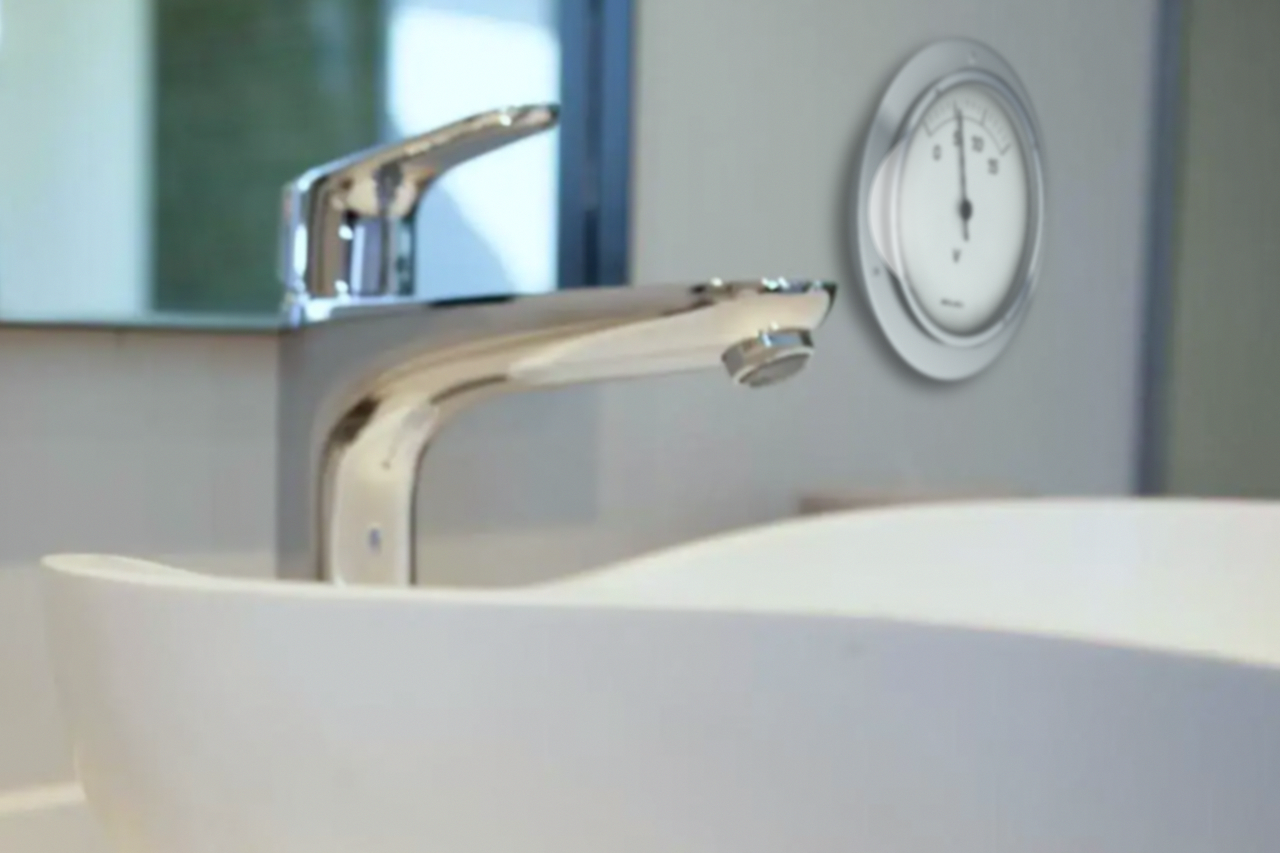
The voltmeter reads **5** V
